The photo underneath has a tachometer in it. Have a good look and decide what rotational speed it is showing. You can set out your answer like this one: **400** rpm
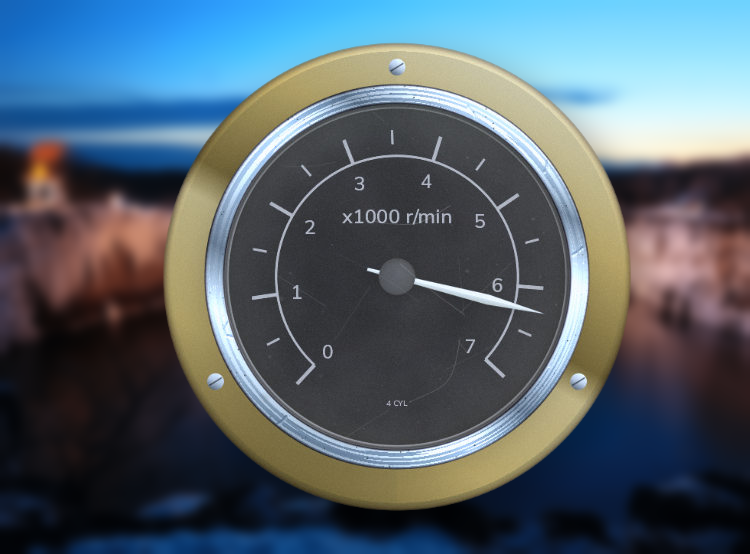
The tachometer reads **6250** rpm
